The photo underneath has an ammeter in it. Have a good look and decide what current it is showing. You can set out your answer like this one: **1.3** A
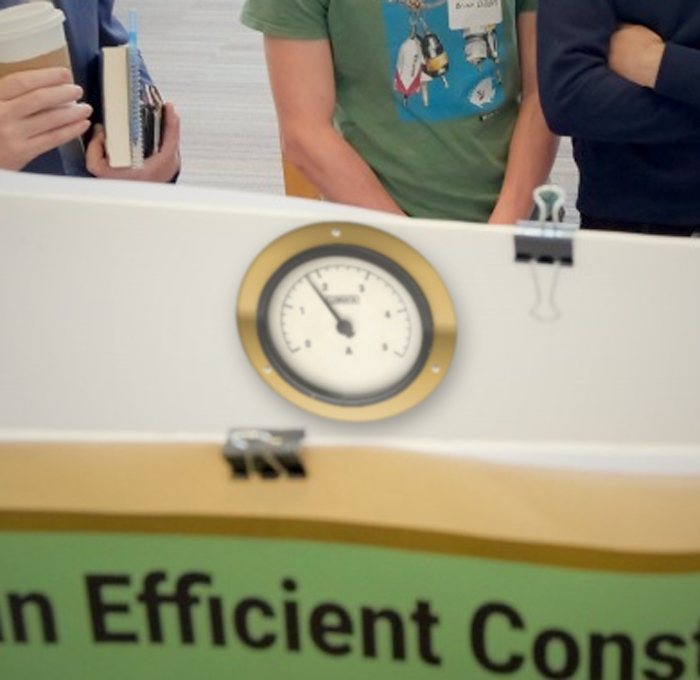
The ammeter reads **1.8** A
